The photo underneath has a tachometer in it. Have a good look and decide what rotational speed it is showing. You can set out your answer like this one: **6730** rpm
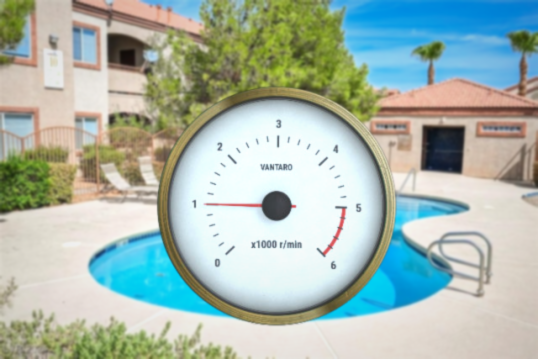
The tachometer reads **1000** rpm
